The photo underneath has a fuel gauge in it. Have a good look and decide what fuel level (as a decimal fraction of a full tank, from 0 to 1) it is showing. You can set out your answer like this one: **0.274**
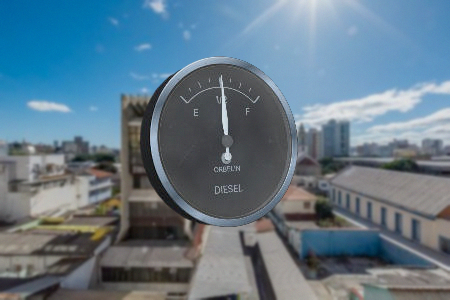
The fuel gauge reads **0.5**
